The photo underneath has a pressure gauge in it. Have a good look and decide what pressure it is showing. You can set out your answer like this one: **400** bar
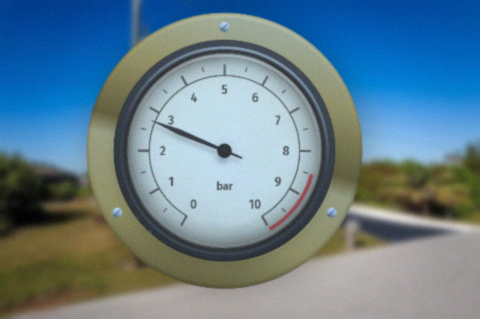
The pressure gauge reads **2.75** bar
